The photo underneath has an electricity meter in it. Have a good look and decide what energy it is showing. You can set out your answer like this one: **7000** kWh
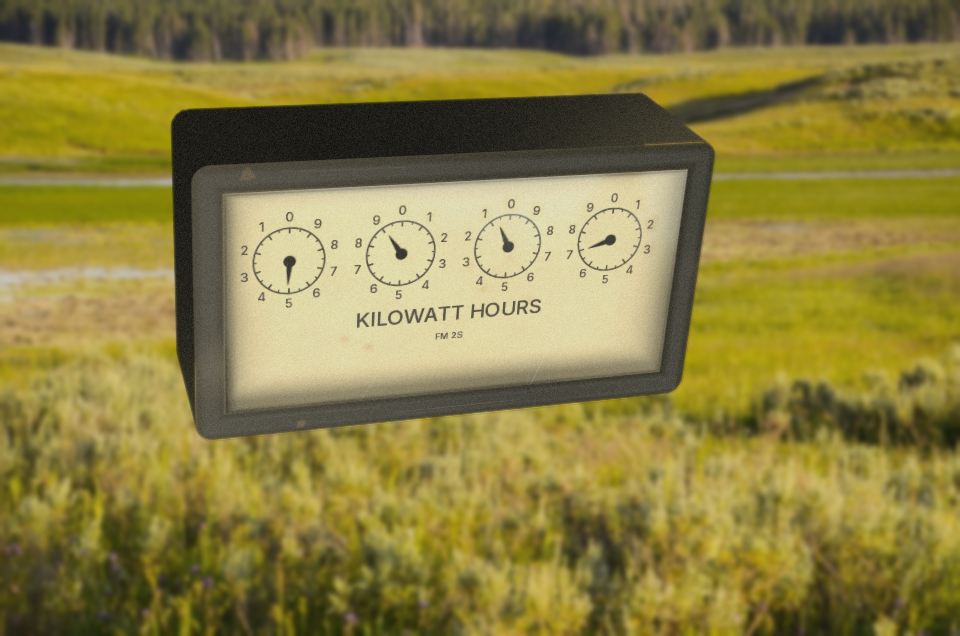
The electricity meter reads **4907** kWh
